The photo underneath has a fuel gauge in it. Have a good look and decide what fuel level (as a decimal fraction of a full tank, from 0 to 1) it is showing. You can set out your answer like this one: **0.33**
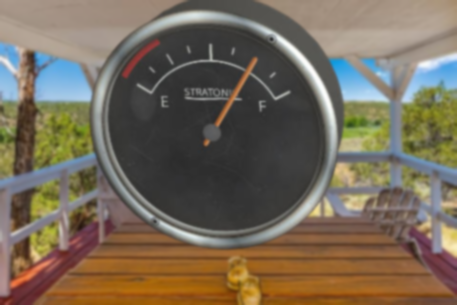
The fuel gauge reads **0.75**
